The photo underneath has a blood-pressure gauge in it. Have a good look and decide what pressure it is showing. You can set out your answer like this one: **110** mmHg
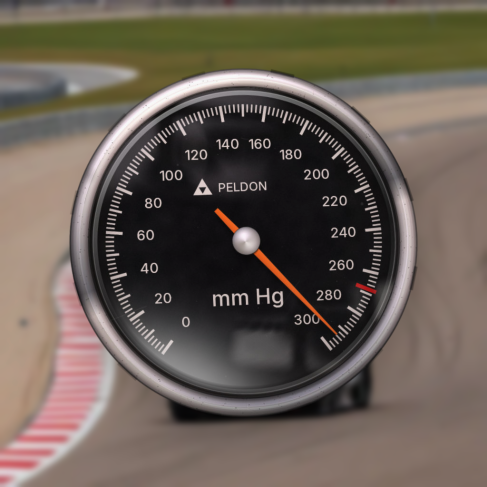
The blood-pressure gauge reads **294** mmHg
